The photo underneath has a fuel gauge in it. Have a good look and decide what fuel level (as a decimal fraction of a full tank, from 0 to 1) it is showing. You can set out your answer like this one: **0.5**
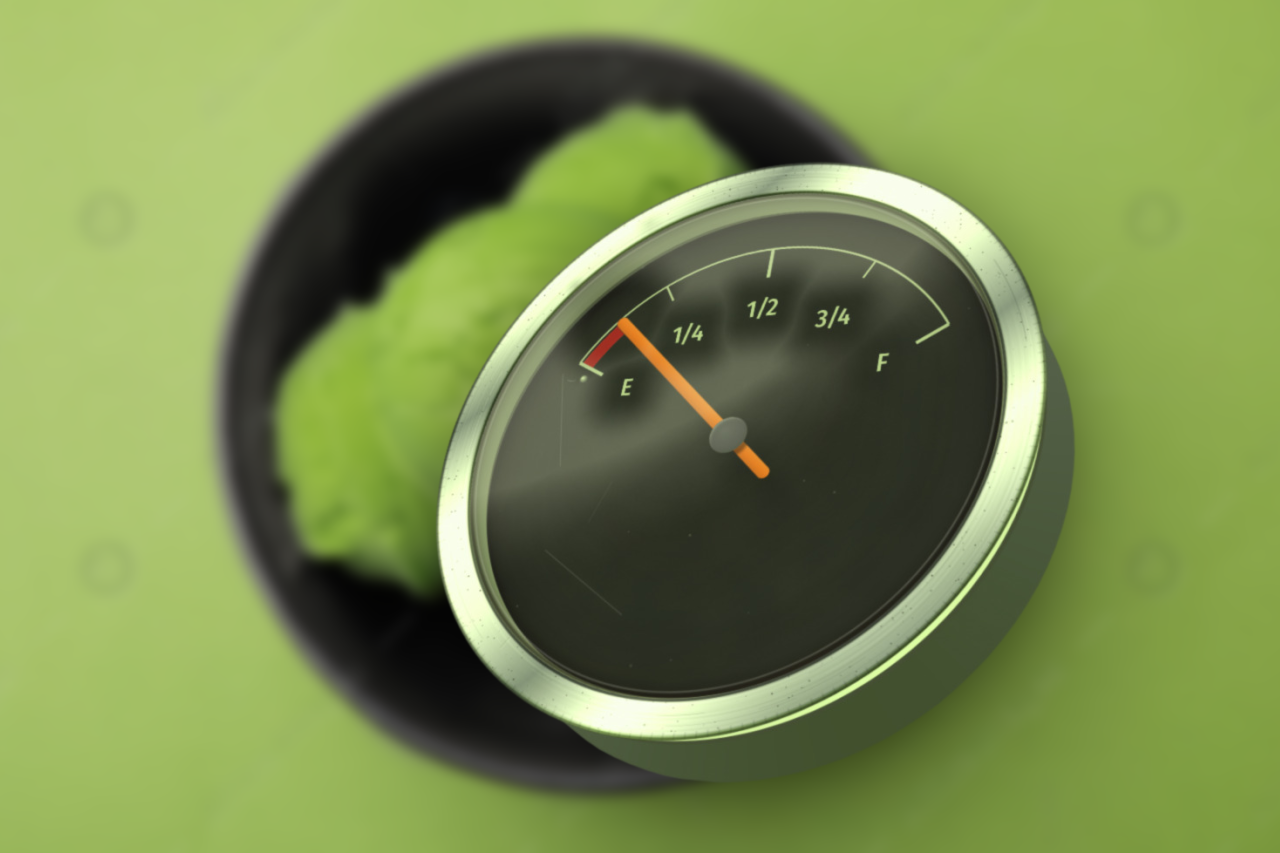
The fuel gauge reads **0.125**
